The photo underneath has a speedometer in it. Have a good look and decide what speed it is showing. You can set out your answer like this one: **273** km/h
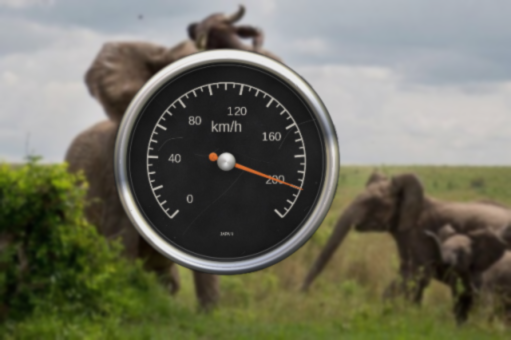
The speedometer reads **200** km/h
